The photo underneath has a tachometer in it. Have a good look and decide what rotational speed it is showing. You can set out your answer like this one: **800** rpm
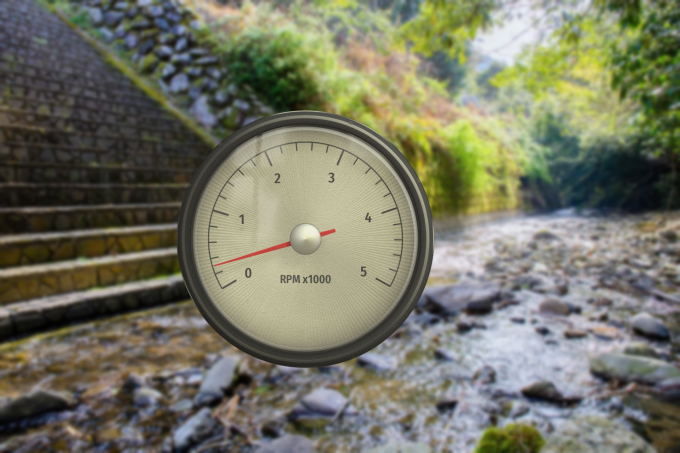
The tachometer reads **300** rpm
